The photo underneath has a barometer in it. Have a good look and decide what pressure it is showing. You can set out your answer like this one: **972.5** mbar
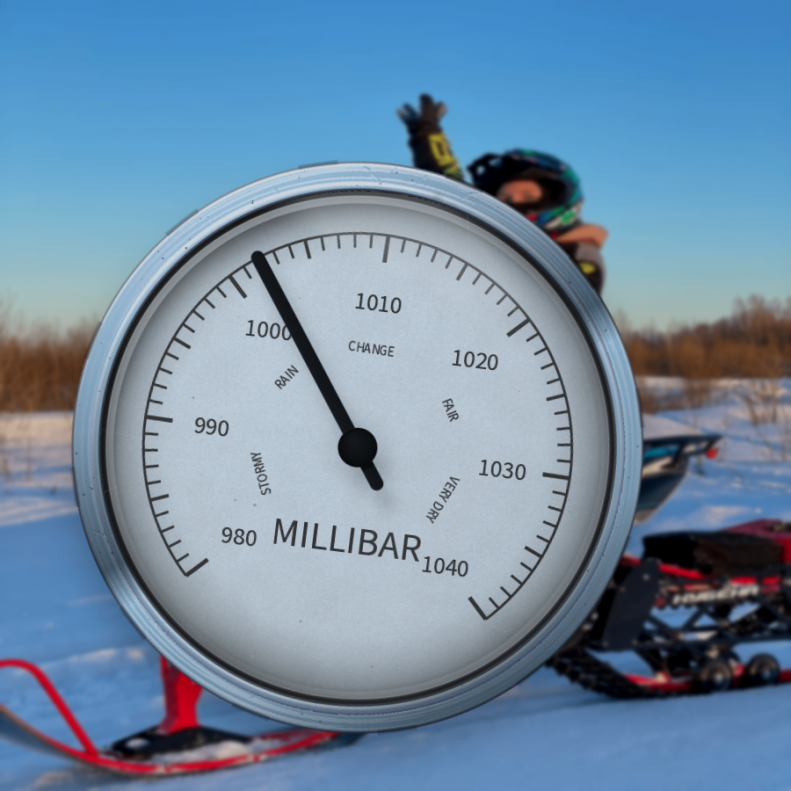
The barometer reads **1002** mbar
